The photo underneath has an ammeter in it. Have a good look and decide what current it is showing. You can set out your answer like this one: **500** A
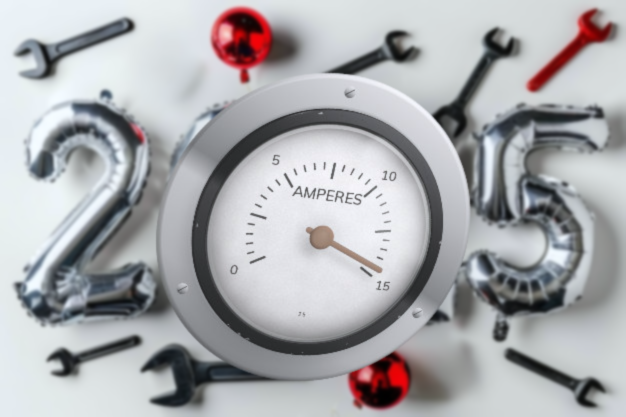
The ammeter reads **14.5** A
